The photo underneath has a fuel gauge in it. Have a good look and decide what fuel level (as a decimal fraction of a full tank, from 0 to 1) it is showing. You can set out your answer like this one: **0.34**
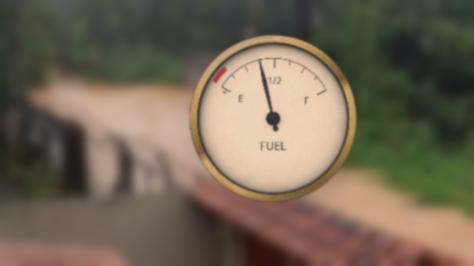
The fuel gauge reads **0.375**
